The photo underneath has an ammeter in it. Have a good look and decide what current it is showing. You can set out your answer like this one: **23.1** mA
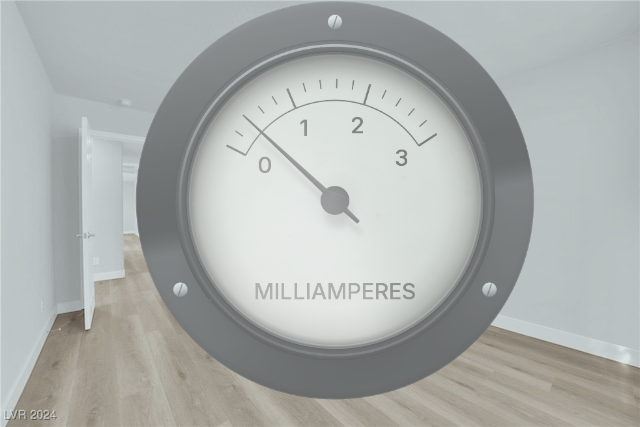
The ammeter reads **0.4** mA
